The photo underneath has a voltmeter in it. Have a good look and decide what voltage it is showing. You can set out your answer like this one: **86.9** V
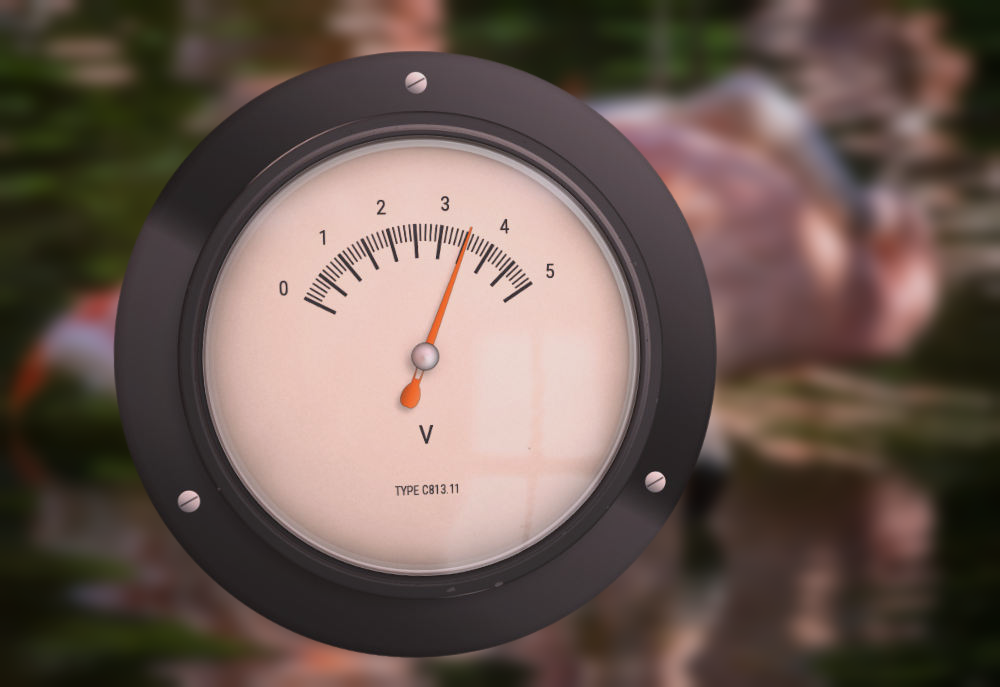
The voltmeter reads **3.5** V
